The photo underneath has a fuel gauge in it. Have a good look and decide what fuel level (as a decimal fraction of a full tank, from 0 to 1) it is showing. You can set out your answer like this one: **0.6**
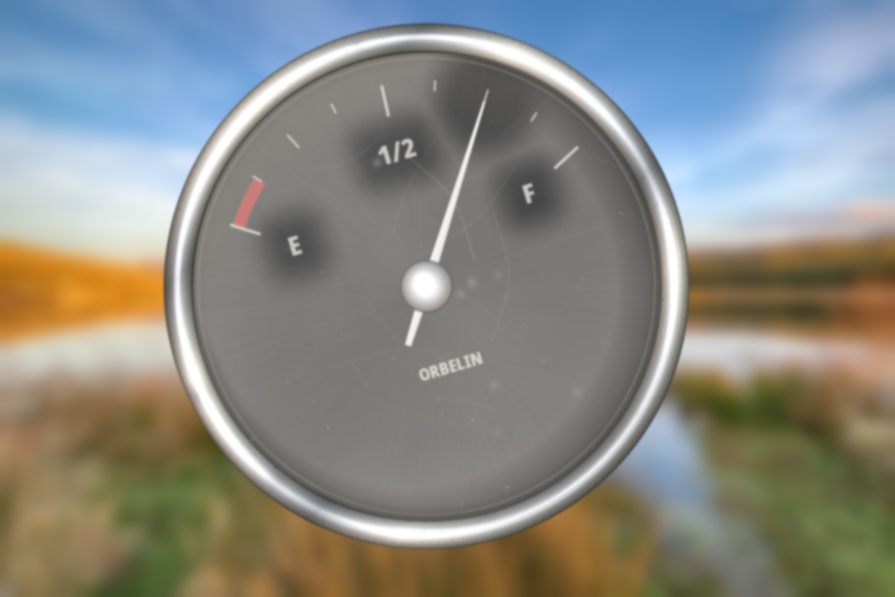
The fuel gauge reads **0.75**
